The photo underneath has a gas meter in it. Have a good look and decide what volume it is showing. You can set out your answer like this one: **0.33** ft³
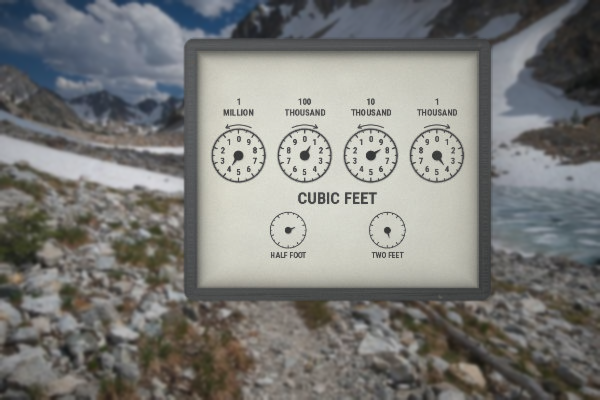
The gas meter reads **408400** ft³
